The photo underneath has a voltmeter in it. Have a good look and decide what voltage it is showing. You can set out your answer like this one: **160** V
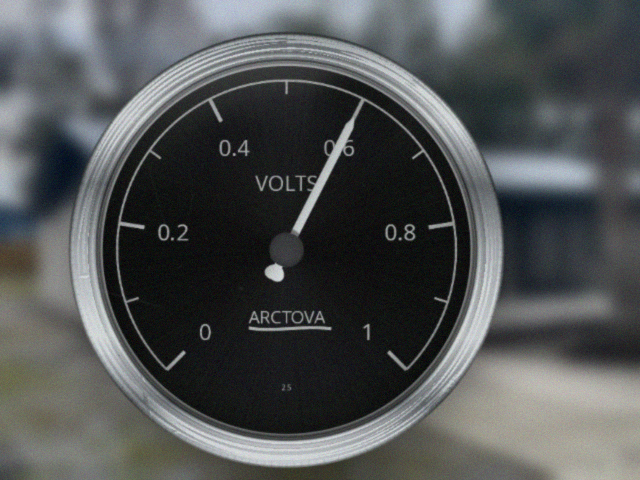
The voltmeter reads **0.6** V
